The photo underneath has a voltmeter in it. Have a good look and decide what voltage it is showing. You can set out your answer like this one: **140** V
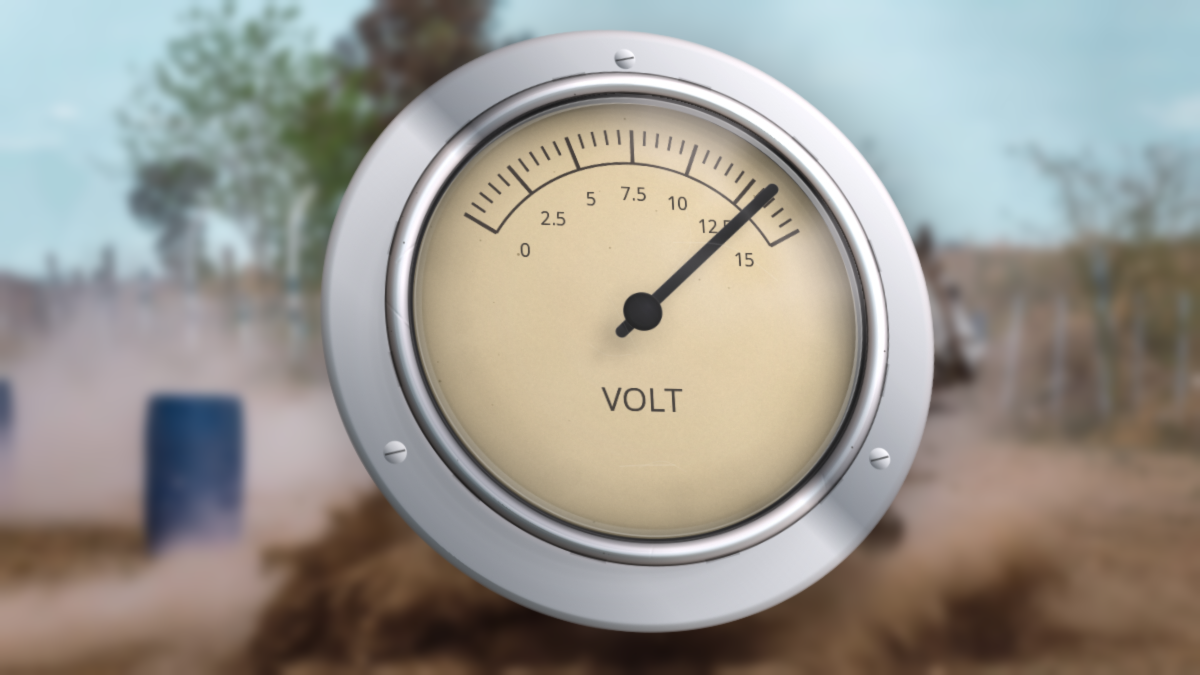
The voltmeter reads **13.25** V
